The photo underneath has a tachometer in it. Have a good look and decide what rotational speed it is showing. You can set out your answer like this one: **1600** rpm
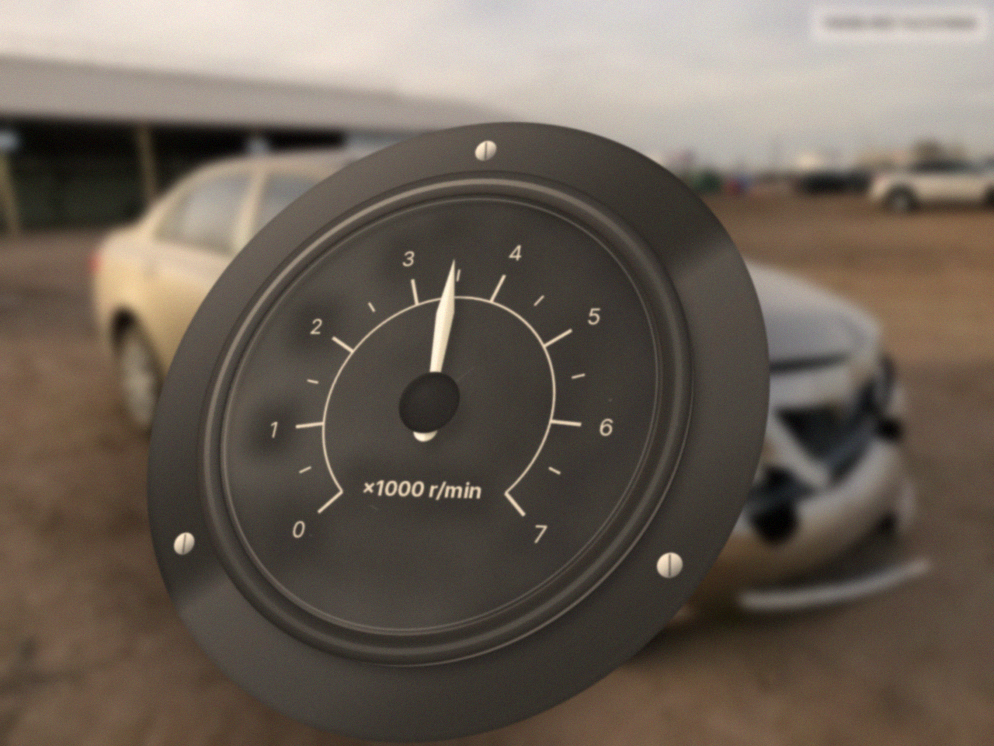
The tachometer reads **3500** rpm
